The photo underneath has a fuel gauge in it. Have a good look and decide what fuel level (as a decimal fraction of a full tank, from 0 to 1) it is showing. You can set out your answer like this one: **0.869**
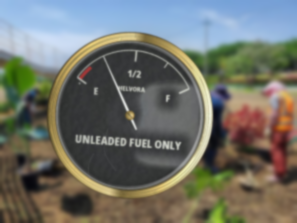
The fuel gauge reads **0.25**
